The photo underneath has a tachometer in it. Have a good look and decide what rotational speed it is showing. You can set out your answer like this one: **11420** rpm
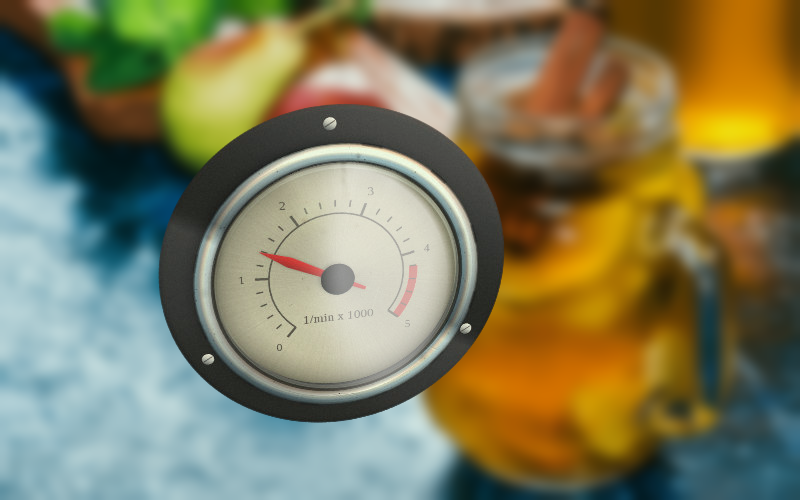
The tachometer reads **1400** rpm
